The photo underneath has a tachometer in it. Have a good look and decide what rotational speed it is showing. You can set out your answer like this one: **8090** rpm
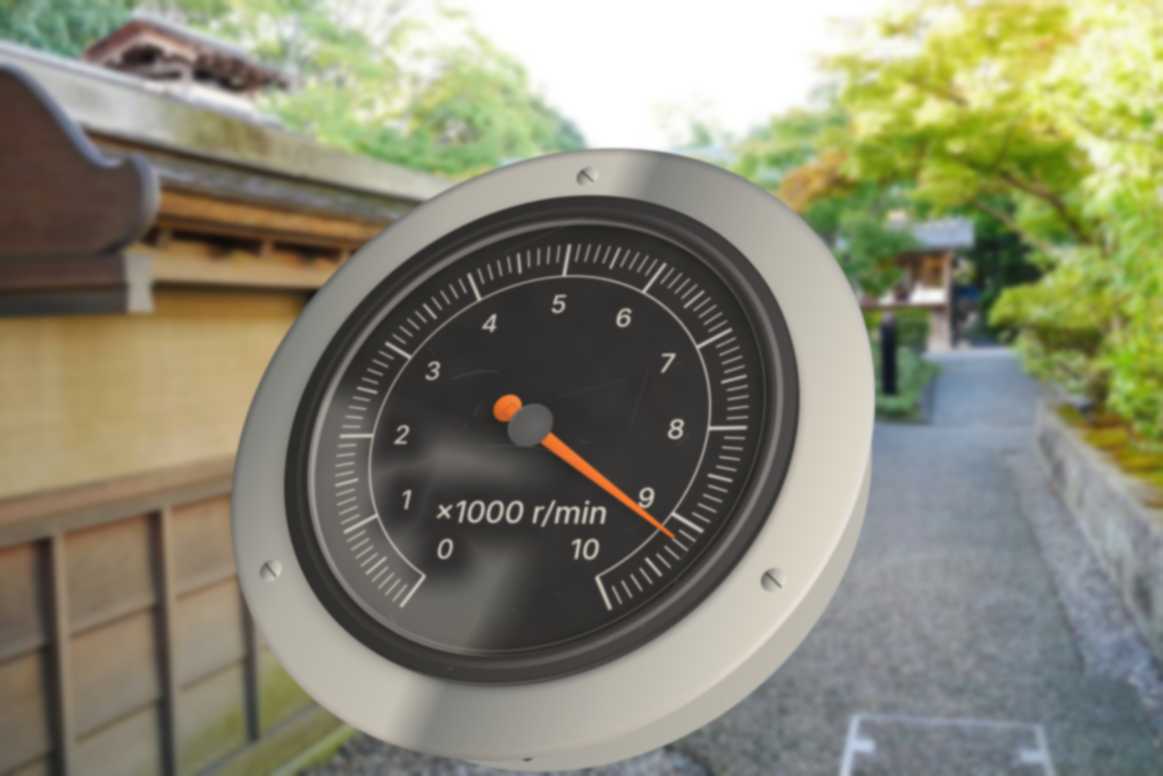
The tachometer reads **9200** rpm
